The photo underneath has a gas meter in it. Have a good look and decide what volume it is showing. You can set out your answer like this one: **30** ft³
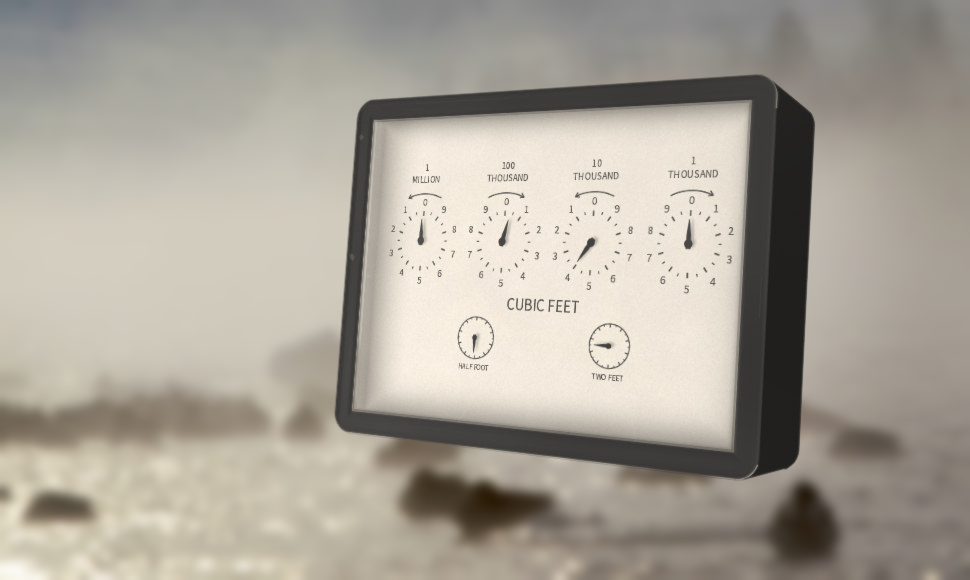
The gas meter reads **4000** ft³
